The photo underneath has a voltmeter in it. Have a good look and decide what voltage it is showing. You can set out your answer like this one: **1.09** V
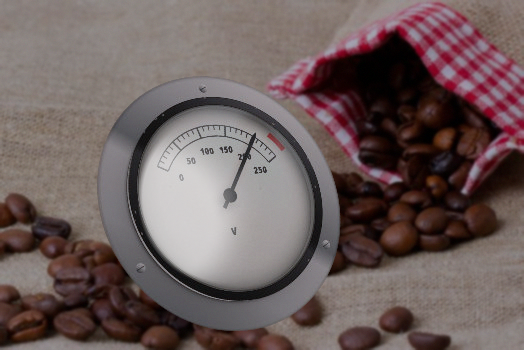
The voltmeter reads **200** V
